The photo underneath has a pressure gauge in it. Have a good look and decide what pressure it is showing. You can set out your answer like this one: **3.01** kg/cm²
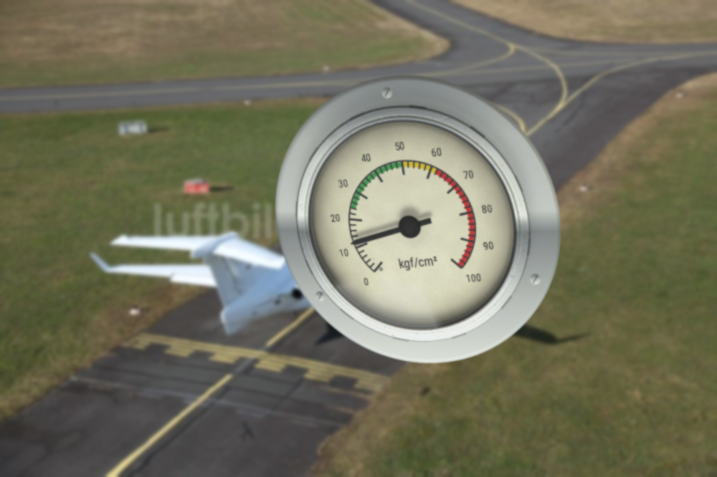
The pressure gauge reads **12** kg/cm²
